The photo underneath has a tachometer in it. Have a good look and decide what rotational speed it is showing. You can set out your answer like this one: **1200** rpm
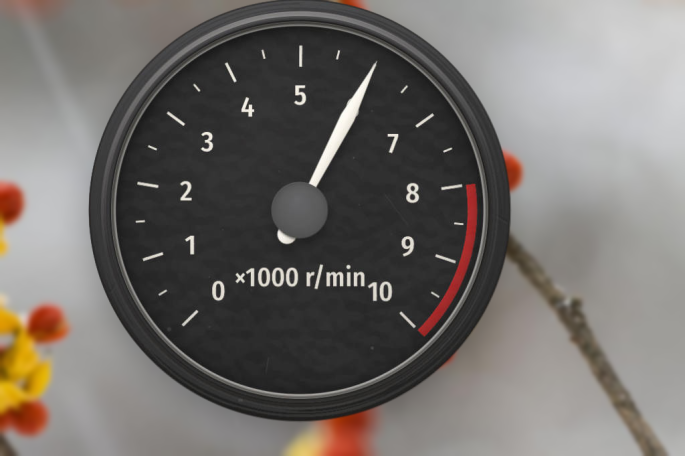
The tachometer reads **6000** rpm
